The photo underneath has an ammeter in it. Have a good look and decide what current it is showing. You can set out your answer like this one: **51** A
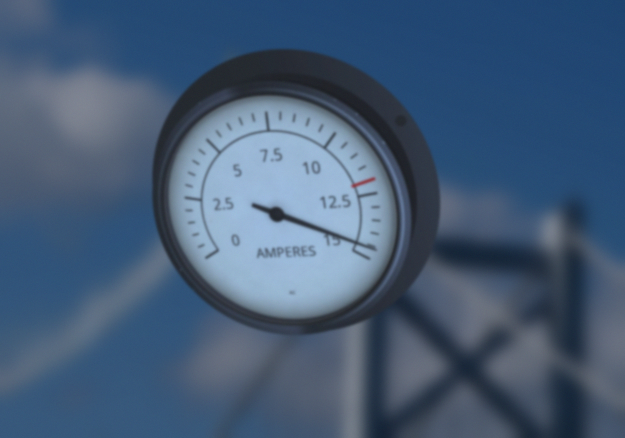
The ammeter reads **14.5** A
